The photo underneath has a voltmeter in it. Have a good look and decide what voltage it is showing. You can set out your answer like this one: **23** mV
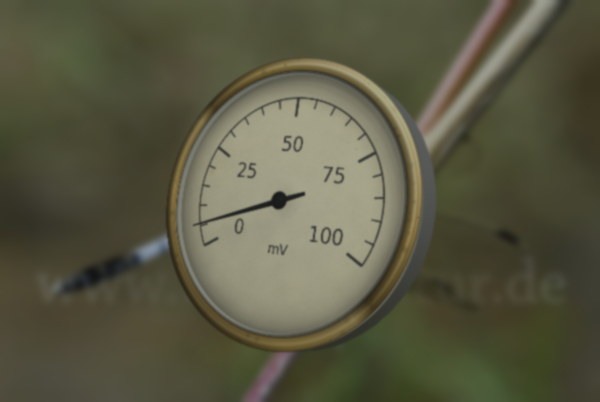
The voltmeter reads **5** mV
